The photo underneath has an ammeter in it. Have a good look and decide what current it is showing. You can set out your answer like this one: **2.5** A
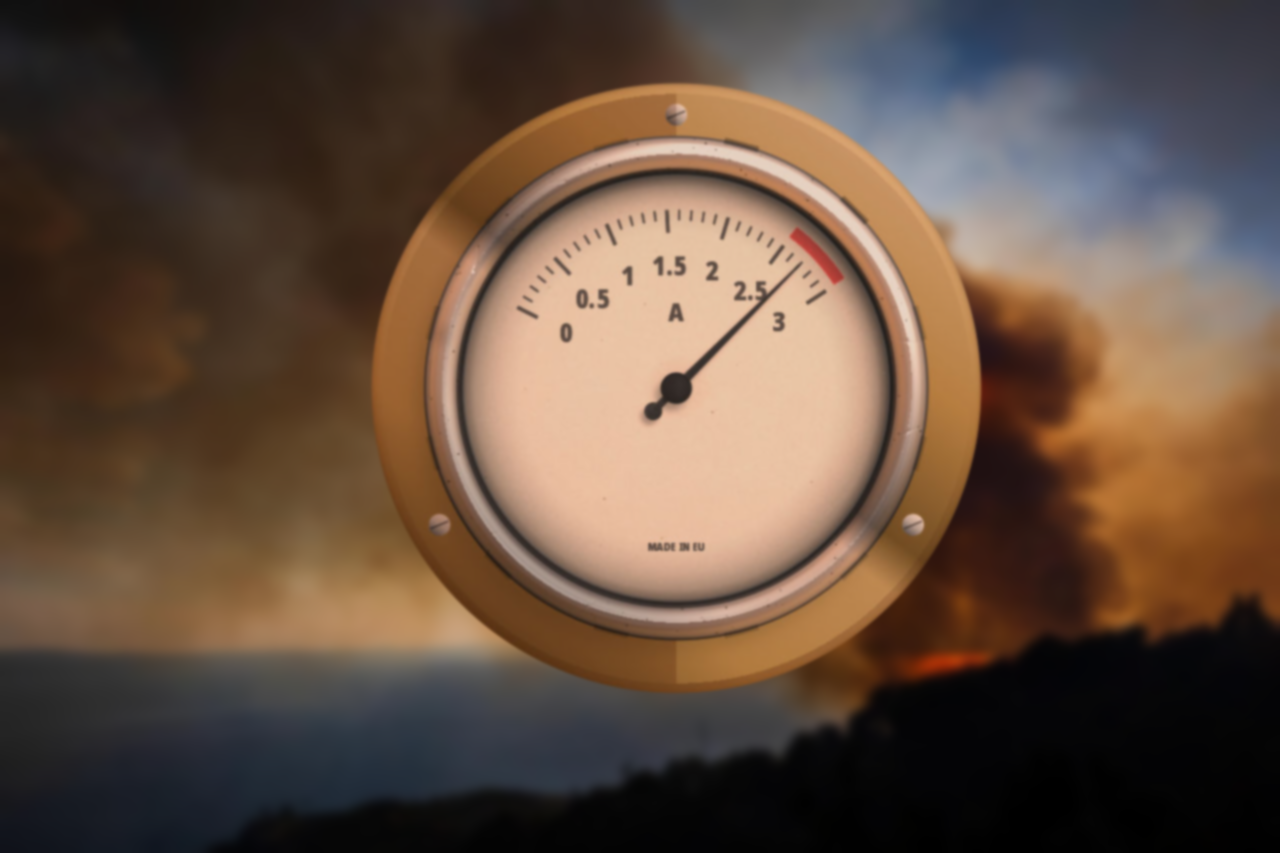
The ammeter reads **2.7** A
